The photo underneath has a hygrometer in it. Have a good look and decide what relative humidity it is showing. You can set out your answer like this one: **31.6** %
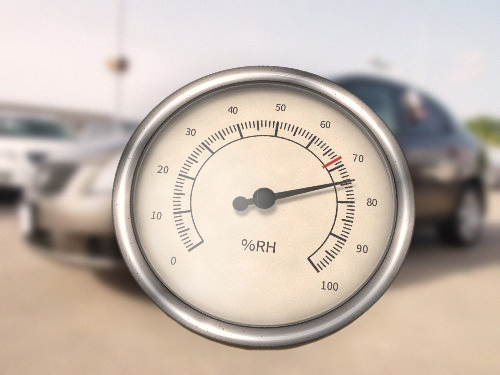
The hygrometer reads **75** %
